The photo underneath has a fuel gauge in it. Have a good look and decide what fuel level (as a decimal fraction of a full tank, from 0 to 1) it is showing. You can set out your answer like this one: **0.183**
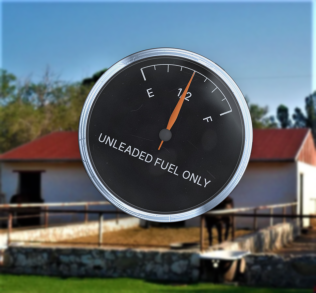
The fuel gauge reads **0.5**
